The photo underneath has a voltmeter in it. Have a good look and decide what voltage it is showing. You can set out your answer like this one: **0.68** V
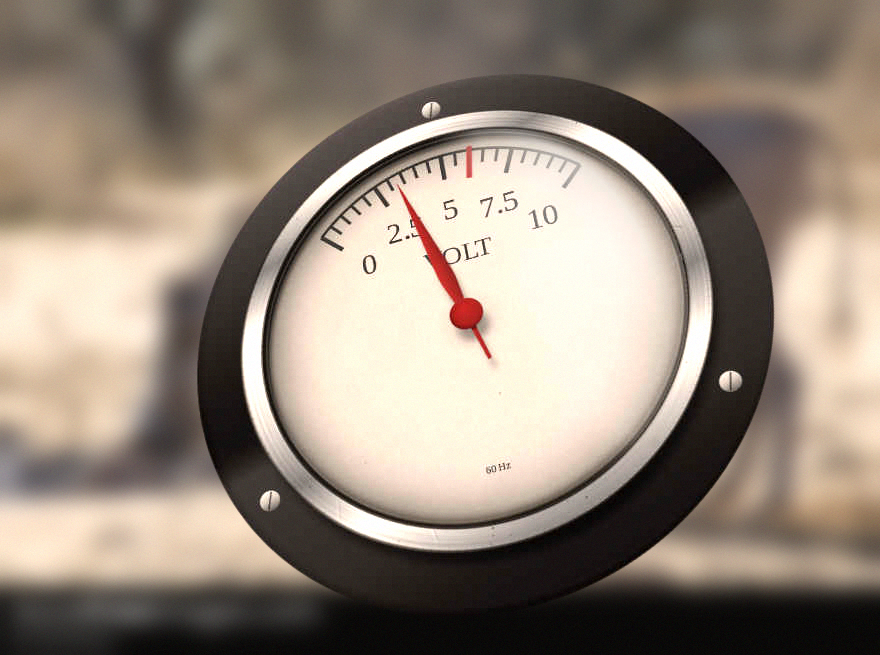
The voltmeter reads **3.25** V
